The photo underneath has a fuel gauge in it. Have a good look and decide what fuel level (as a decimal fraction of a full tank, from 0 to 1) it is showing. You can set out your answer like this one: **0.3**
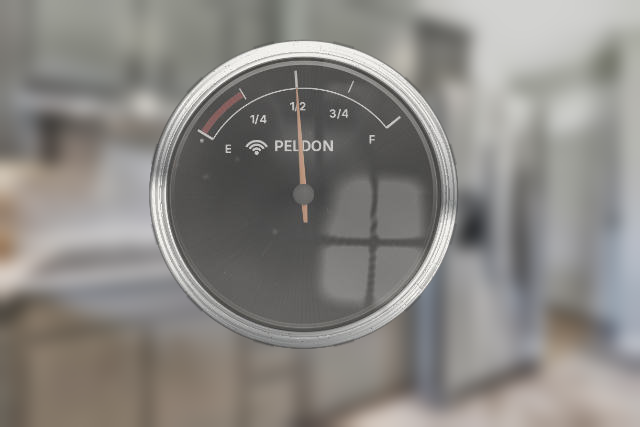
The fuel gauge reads **0.5**
